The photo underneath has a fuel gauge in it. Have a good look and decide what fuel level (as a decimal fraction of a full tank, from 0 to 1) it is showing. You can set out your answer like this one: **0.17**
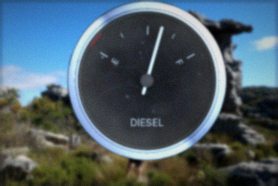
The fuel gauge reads **0.625**
